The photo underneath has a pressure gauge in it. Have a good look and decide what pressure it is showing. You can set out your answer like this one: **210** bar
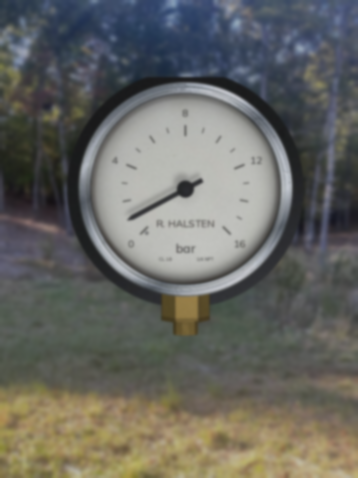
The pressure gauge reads **1** bar
